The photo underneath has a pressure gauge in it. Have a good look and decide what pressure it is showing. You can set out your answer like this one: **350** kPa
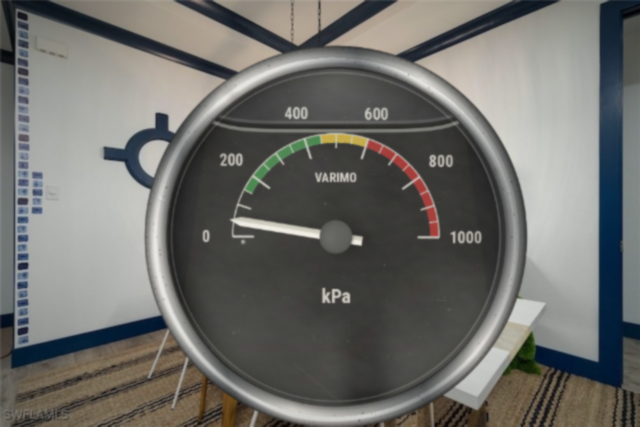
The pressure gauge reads **50** kPa
